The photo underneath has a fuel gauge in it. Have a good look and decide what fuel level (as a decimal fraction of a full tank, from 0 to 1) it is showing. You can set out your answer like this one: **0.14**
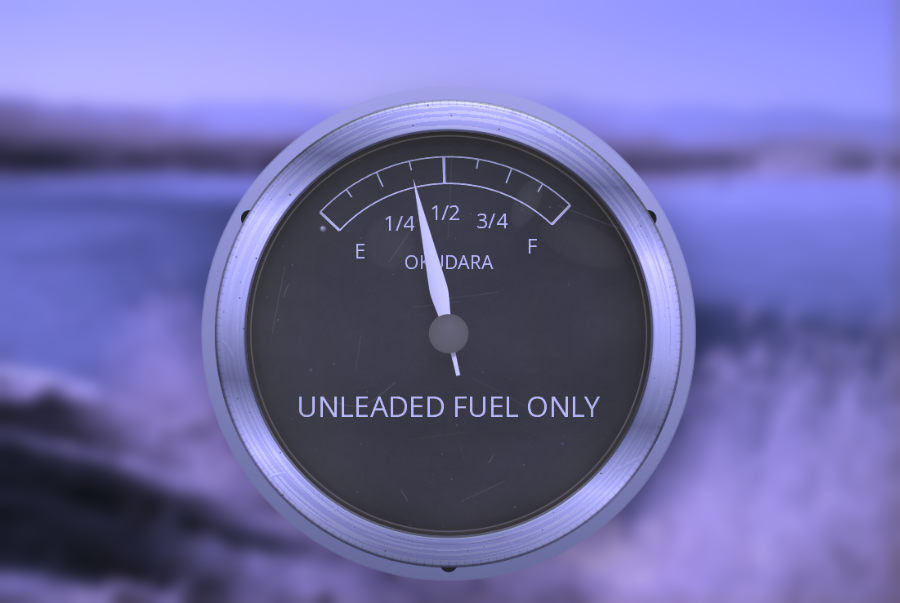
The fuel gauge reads **0.375**
